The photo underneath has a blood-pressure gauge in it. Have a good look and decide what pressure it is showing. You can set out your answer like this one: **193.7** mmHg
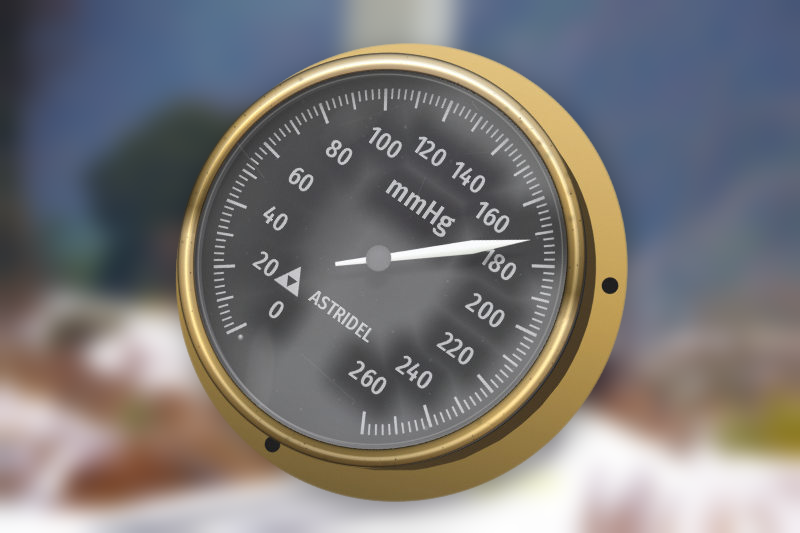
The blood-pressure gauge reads **172** mmHg
